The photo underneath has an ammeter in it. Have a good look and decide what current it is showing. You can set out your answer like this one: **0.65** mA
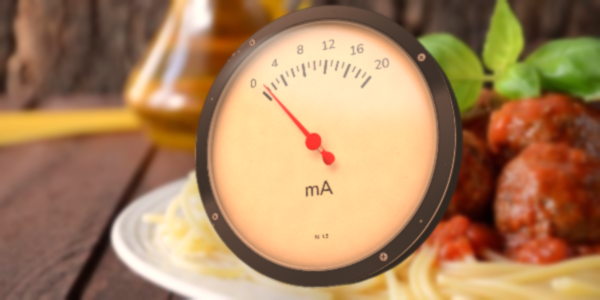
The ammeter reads **1** mA
